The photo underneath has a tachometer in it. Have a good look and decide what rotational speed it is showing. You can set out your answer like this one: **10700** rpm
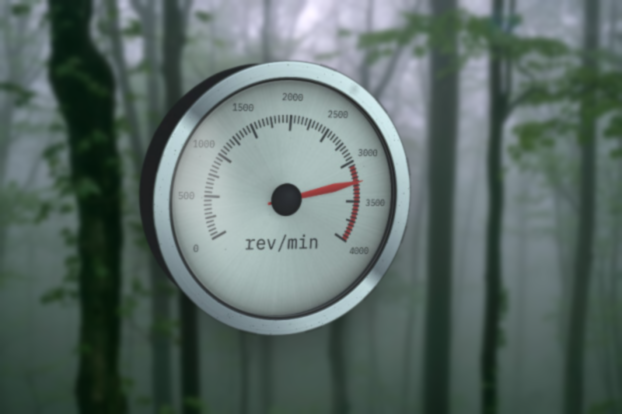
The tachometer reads **3250** rpm
